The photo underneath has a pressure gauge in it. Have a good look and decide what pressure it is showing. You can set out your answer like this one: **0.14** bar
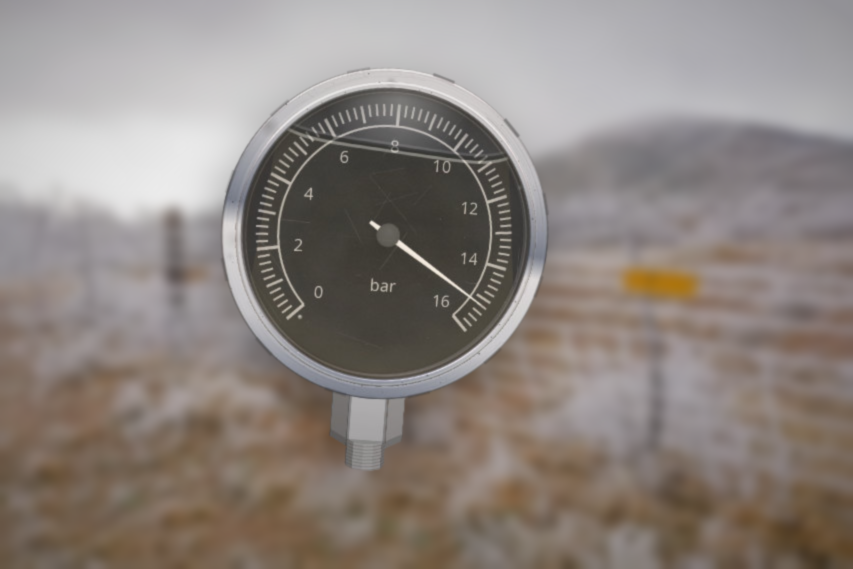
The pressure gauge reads **15.2** bar
